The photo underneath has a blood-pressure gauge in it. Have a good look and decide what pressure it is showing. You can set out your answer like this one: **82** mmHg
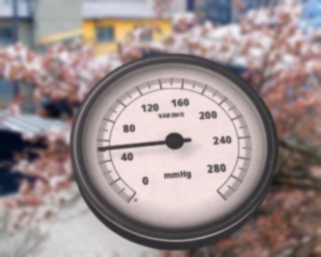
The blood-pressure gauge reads **50** mmHg
